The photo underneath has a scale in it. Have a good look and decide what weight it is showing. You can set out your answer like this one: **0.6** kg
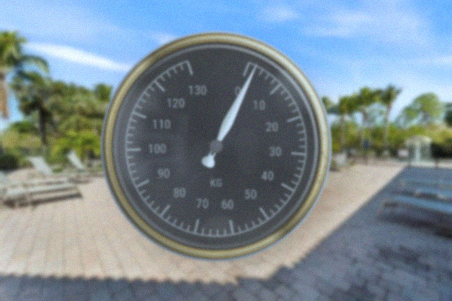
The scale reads **2** kg
